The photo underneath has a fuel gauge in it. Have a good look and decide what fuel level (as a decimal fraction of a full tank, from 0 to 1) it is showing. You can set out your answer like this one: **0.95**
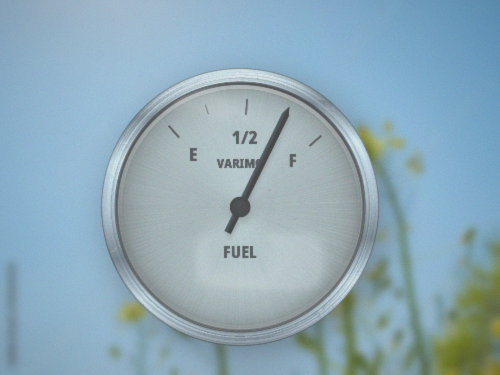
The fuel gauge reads **0.75**
